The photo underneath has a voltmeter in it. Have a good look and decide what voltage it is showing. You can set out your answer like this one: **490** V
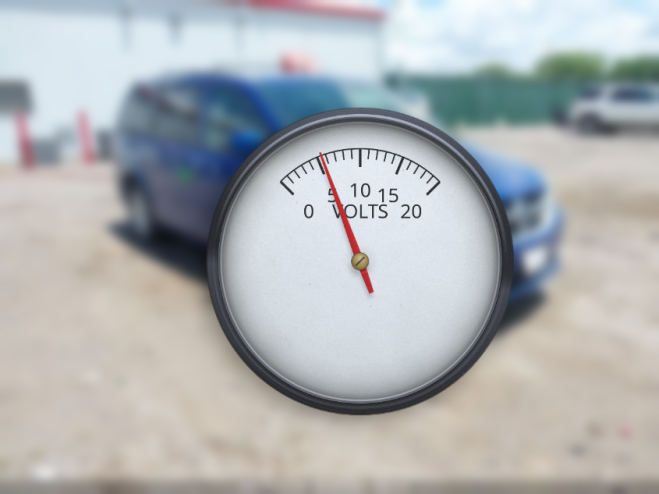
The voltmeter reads **5.5** V
